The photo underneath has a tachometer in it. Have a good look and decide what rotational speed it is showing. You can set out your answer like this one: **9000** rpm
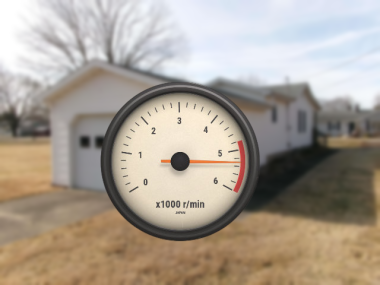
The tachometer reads **5300** rpm
